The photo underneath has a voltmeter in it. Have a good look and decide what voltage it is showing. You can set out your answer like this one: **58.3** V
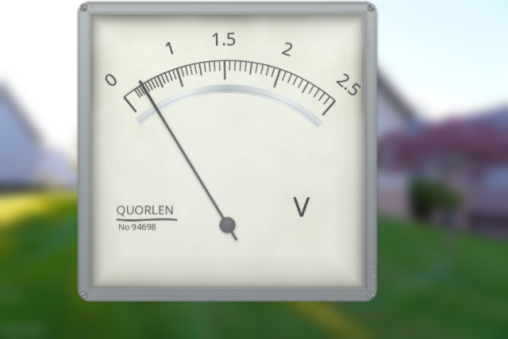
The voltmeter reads **0.5** V
